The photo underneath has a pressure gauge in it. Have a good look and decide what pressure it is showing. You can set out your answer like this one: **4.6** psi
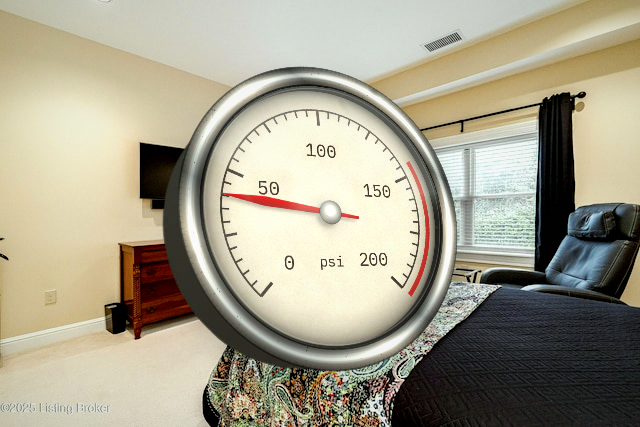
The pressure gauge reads **40** psi
